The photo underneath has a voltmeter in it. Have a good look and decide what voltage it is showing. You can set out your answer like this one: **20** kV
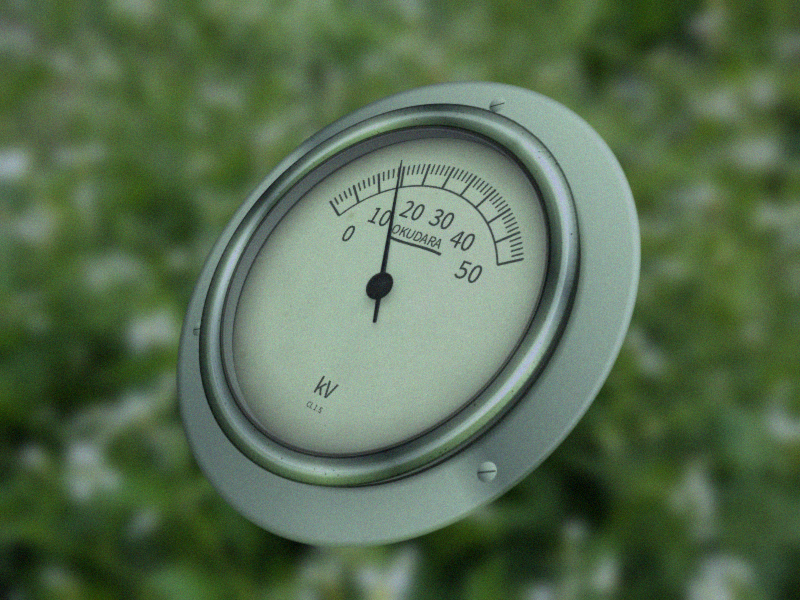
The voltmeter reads **15** kV
